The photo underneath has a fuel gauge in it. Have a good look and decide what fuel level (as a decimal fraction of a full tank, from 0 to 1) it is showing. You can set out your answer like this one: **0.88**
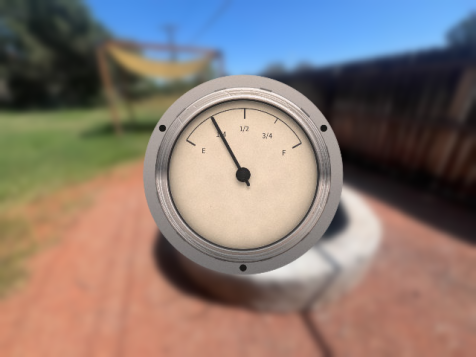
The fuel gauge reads **0.25**
